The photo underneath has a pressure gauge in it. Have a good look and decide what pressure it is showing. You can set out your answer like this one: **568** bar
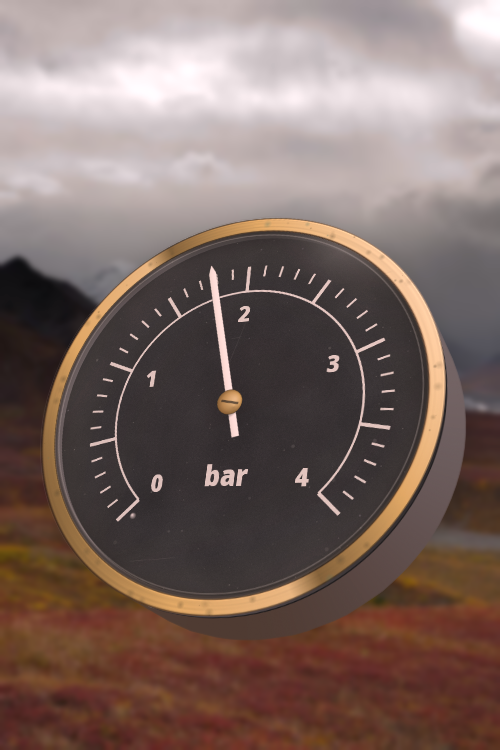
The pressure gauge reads **1.8** bar
